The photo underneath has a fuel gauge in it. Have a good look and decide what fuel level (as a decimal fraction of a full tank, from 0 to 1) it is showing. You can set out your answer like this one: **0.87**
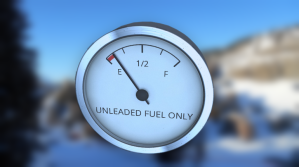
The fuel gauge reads **0.125**
